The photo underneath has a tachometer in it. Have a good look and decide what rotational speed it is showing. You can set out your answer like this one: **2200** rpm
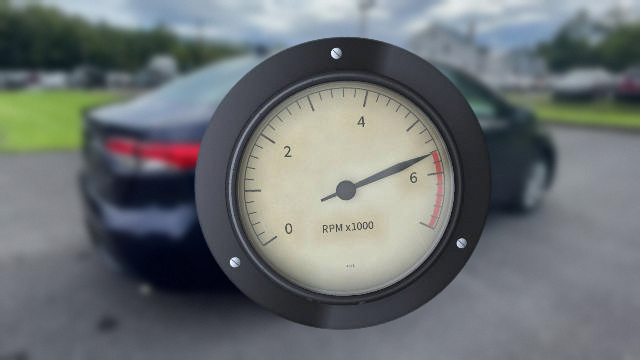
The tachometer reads **5600** rpm
